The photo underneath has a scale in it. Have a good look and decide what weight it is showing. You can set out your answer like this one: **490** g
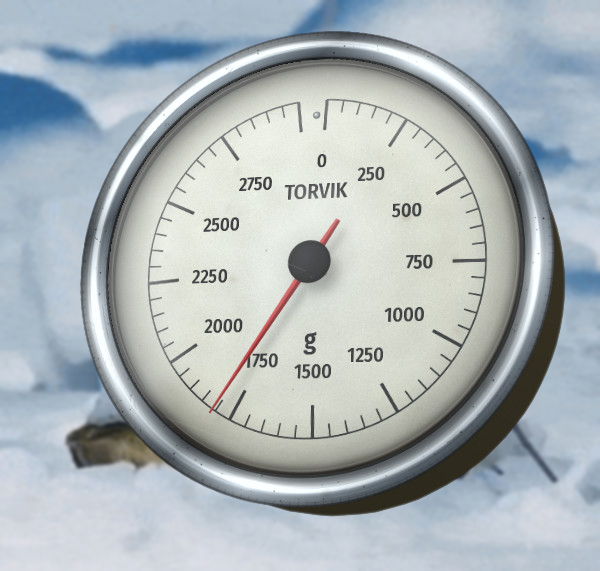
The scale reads **1800** g
